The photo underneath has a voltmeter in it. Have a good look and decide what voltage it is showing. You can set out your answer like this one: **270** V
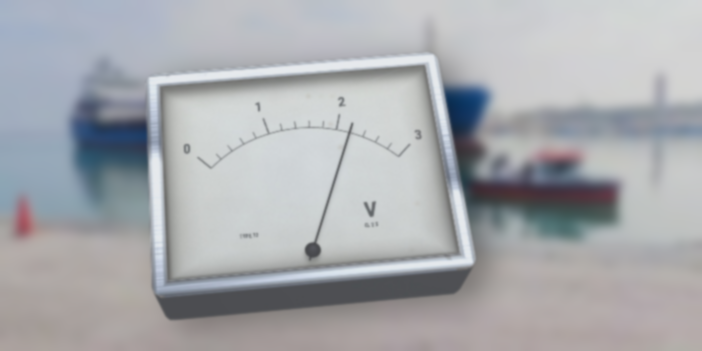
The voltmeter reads **2.2** V
